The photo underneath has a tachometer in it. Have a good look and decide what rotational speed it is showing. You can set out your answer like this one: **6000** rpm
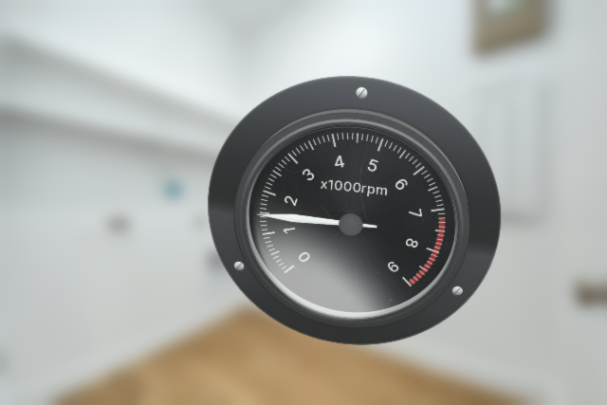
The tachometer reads **1500** rpm
